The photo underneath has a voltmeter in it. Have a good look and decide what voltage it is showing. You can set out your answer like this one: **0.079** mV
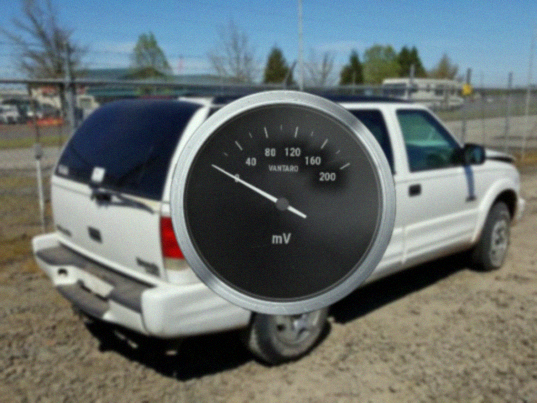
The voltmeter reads **0** mV
